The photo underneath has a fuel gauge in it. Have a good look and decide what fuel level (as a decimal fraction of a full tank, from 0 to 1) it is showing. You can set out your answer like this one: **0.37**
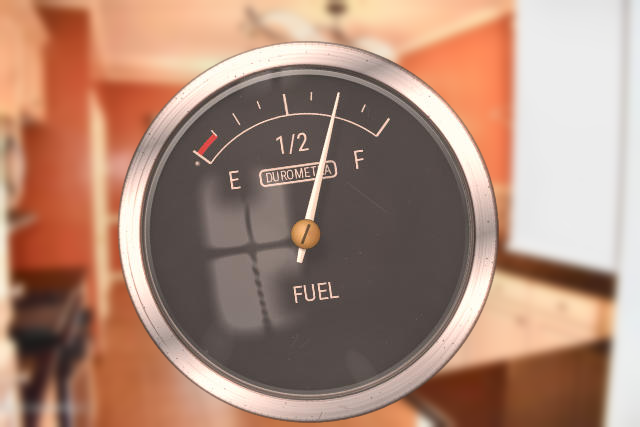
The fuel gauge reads **0.75**
